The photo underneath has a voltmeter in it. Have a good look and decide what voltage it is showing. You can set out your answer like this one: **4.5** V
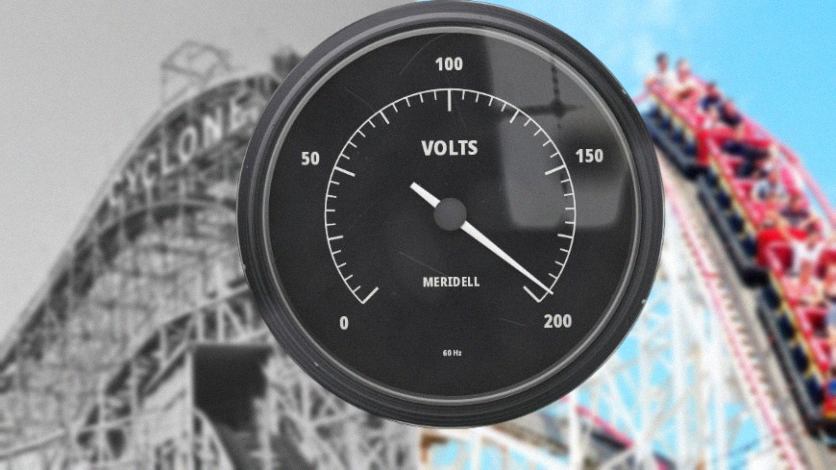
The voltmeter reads **195** V
